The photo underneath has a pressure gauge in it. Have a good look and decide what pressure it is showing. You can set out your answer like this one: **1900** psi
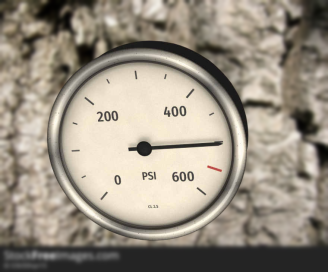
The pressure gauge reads **500** psi
